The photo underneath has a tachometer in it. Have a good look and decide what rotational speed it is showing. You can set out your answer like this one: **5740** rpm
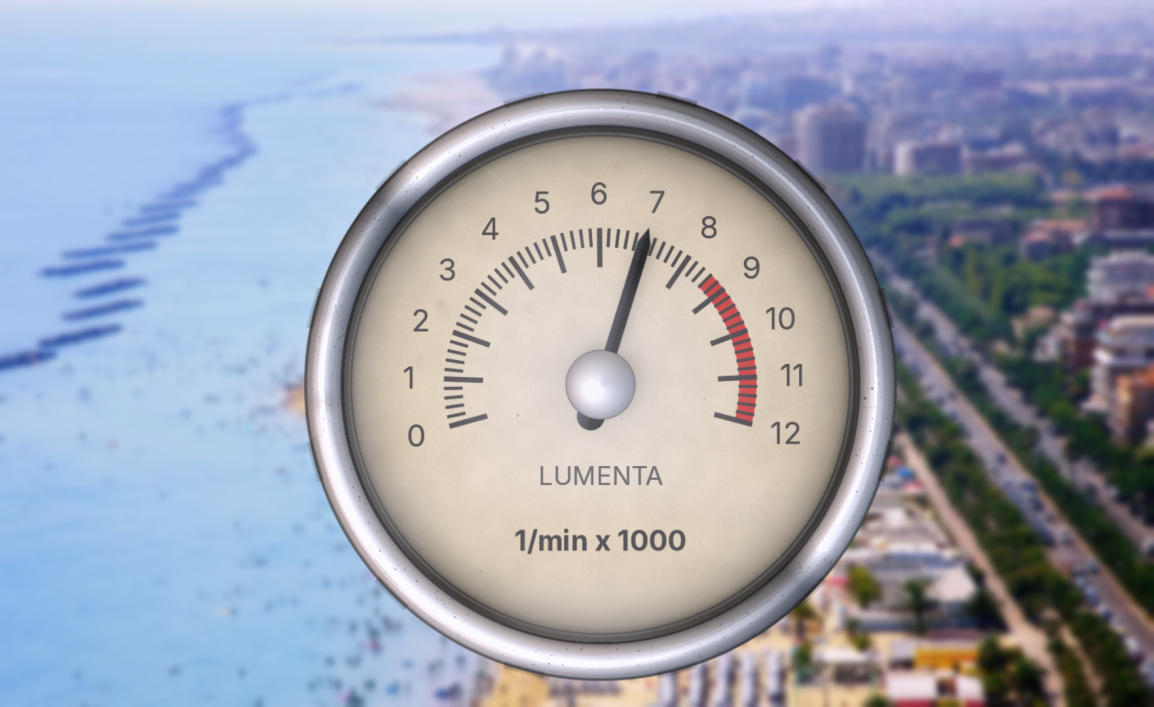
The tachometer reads **7000** rpm
